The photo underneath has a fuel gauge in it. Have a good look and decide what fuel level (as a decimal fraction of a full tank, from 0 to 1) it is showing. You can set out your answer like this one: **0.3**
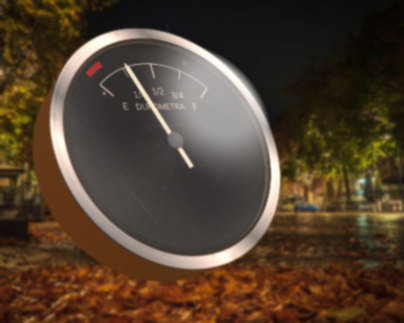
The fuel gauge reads **0.25**
